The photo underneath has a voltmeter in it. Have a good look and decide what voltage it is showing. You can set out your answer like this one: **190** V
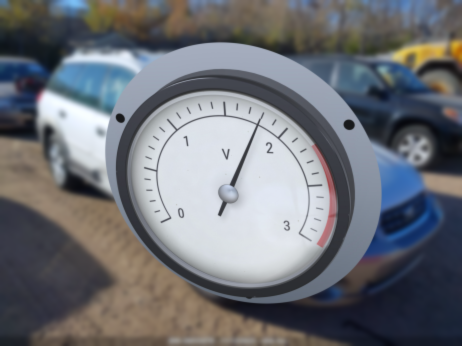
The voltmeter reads **1.8** V
